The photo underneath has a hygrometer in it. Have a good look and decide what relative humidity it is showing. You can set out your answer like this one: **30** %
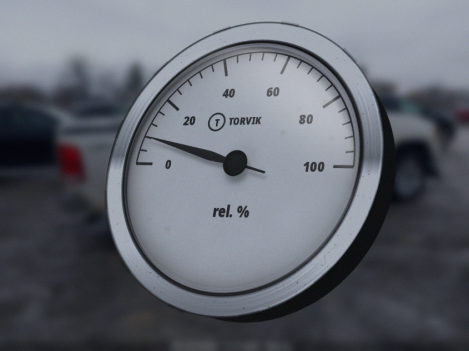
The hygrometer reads **8** %
